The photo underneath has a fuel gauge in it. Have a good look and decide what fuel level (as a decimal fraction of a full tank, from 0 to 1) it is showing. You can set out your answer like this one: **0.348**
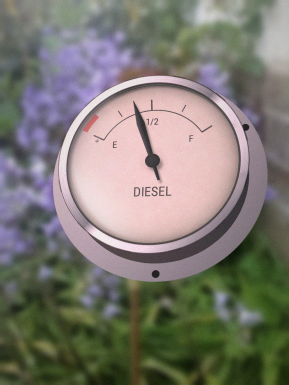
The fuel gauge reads **0.375**
